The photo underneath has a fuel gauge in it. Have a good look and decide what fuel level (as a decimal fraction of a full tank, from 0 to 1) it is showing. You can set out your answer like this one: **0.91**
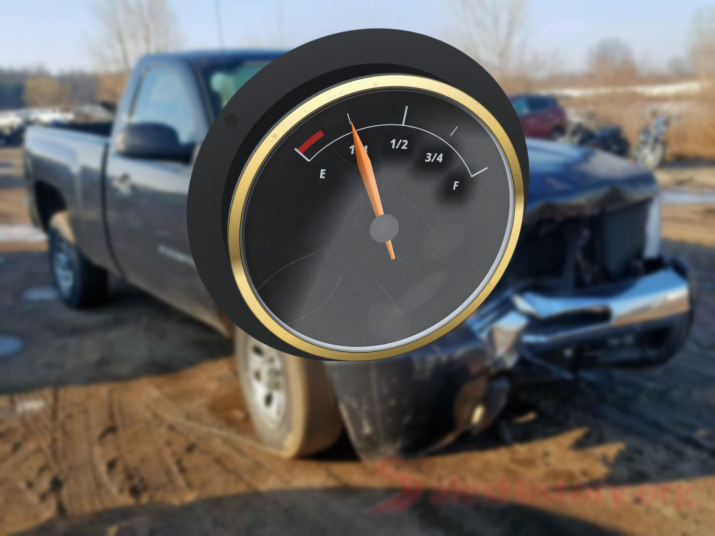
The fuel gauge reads **0.25**
